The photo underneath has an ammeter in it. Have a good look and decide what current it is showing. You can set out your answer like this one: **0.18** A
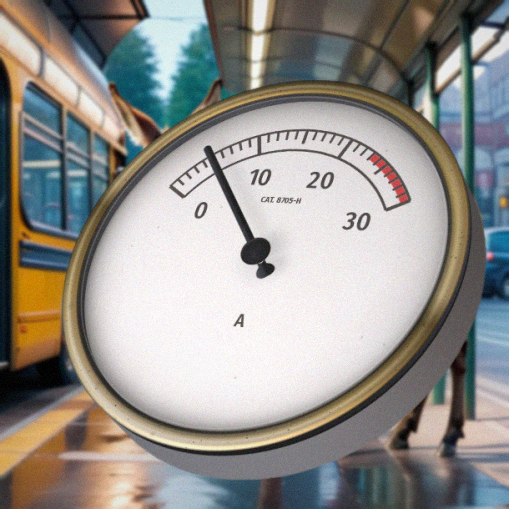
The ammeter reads **5** A
